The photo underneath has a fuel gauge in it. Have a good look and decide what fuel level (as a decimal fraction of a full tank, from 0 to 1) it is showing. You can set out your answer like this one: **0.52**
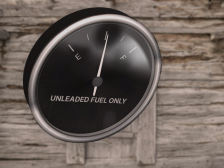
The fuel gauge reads **0.5**
